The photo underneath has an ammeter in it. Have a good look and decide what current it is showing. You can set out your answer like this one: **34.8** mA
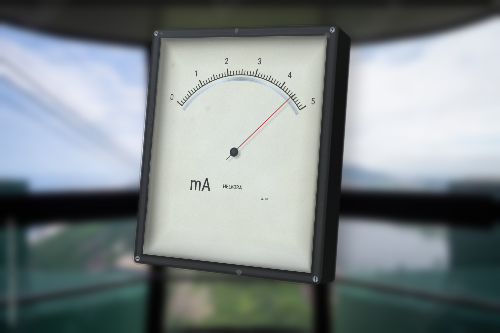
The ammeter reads **4.5** mA
